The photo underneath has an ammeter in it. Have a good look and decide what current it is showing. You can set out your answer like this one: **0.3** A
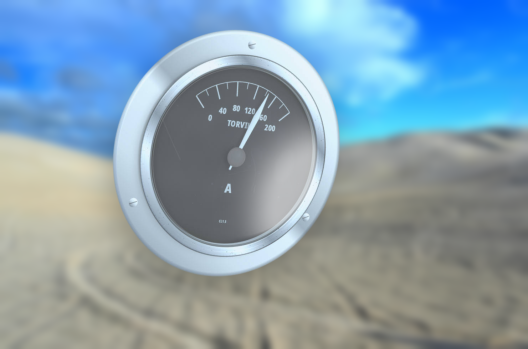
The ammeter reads **140** A
